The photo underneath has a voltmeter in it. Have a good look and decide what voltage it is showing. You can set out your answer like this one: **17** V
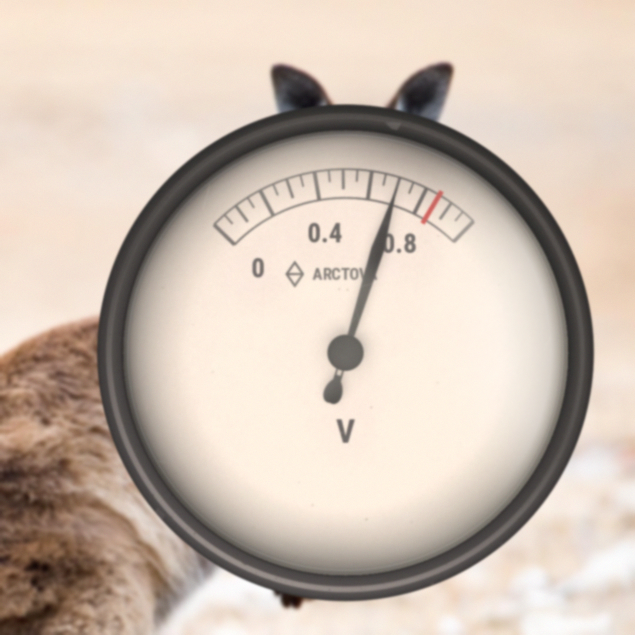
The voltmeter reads **0.7** V
